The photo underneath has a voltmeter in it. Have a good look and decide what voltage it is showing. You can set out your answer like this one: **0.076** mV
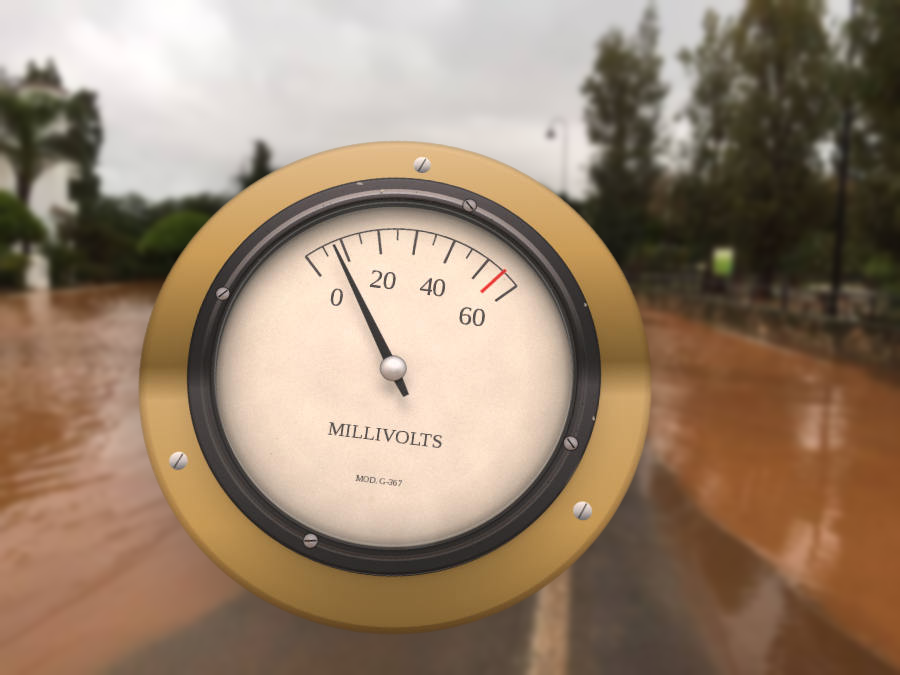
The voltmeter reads **7.5** mV
